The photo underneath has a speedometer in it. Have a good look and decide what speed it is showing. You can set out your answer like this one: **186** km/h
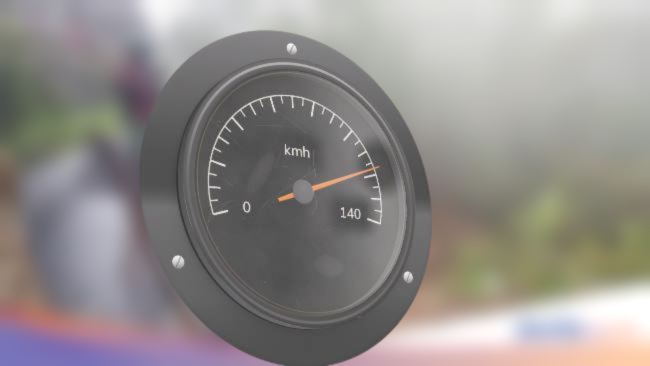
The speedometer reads **117.5** km/h
